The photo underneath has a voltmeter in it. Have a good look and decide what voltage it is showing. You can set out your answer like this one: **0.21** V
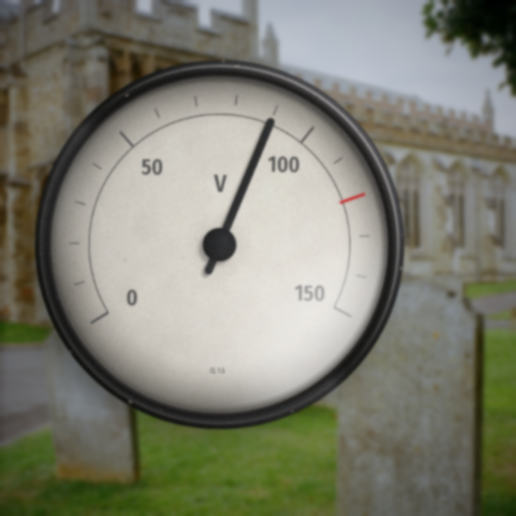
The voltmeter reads **90** V
